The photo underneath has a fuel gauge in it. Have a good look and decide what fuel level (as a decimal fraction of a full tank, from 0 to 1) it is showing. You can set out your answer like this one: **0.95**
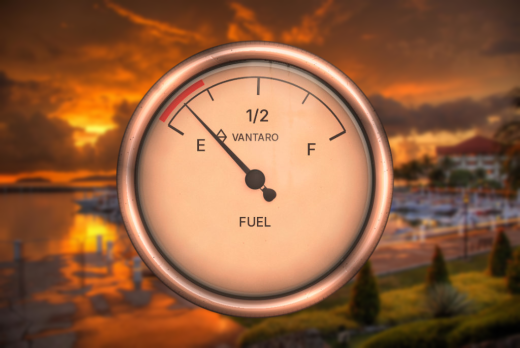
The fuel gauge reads **0.125**
